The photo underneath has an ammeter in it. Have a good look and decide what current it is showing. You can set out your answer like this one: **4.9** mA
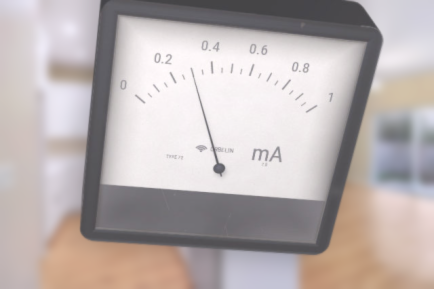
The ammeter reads **0.3** mA
